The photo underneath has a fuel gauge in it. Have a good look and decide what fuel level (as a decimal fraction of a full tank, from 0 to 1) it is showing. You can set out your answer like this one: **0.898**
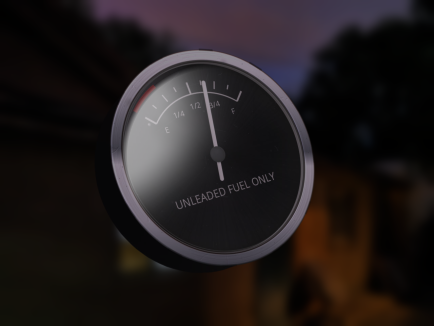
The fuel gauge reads **0.625**
